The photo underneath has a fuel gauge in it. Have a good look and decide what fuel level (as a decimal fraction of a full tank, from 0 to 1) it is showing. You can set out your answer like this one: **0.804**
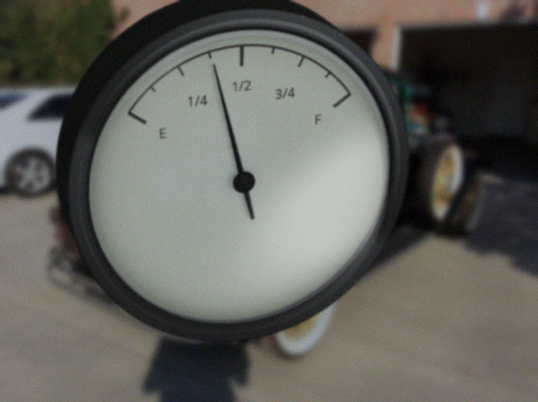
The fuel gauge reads **0.375**
